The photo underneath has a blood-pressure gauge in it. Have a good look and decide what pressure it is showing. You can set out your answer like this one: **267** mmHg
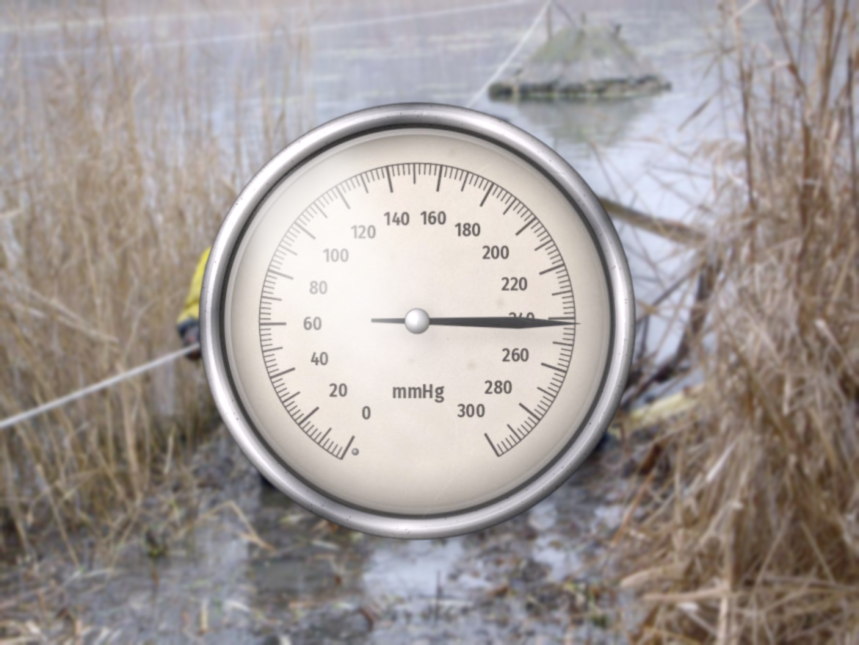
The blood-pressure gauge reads **242** mmHg
